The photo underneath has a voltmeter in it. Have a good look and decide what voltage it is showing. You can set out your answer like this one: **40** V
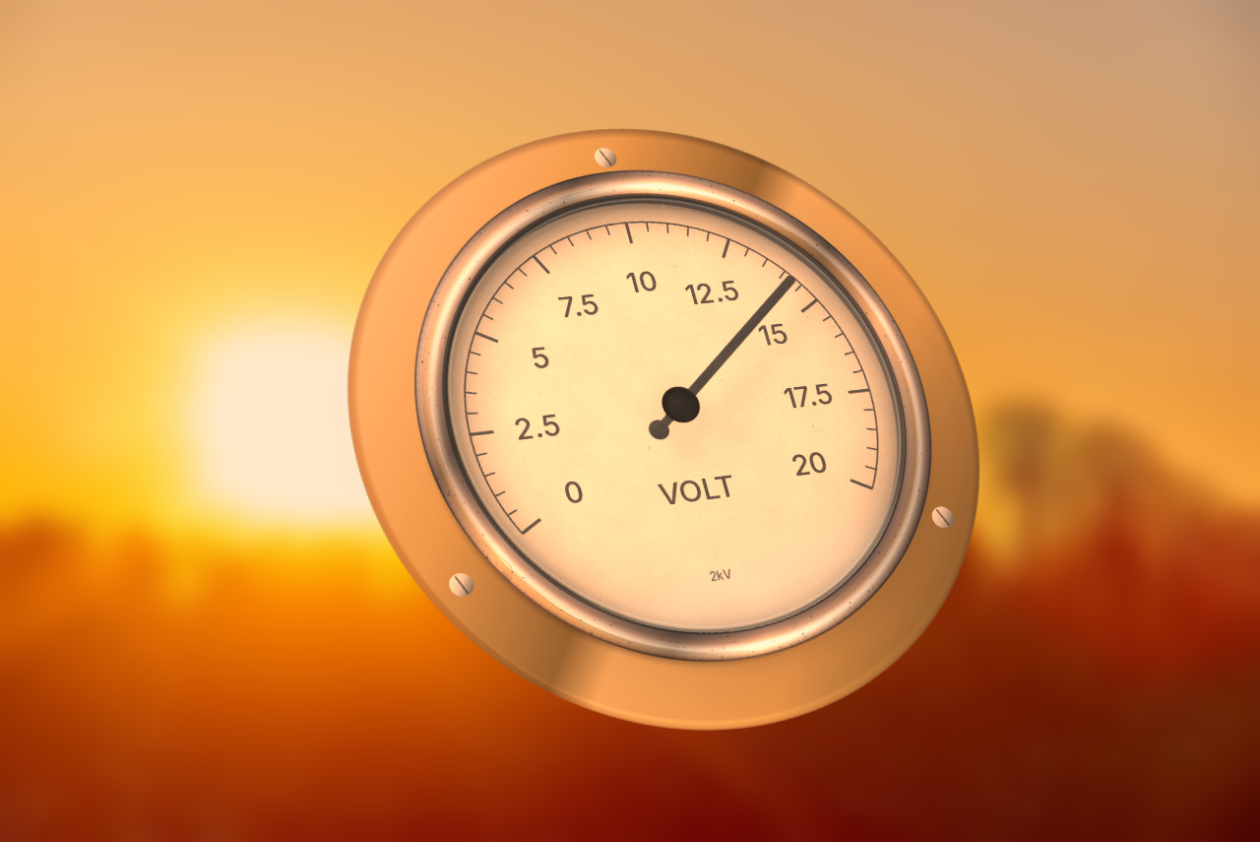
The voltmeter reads **14.25** V
